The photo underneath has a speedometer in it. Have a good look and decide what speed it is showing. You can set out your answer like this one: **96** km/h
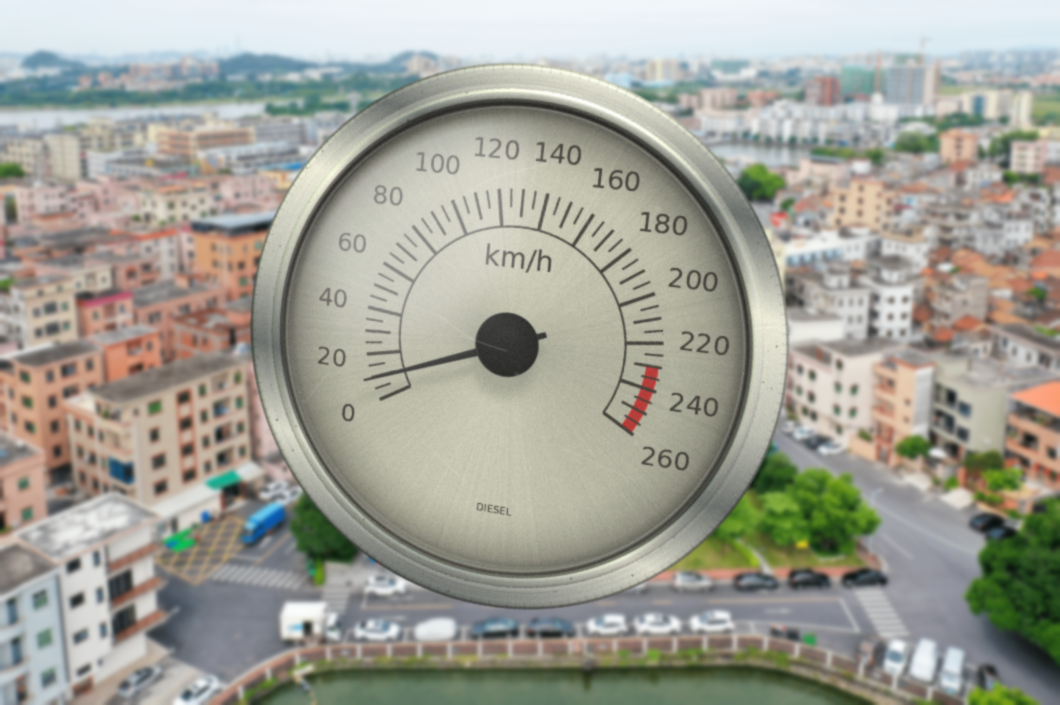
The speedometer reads **10** km/h
